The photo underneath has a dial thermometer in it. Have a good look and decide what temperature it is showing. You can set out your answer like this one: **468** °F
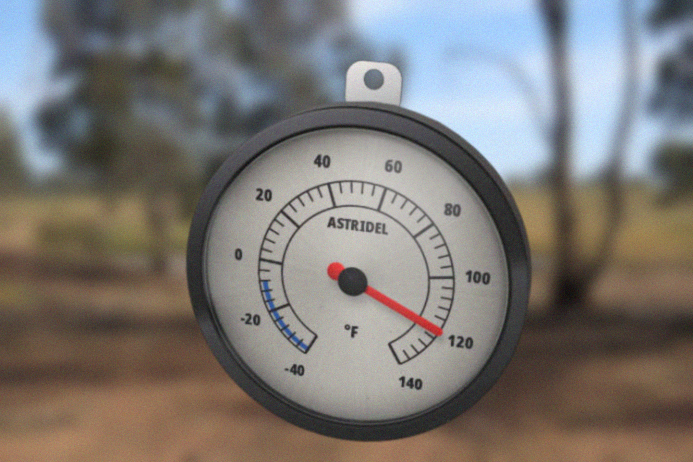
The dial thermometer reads **120** °F
